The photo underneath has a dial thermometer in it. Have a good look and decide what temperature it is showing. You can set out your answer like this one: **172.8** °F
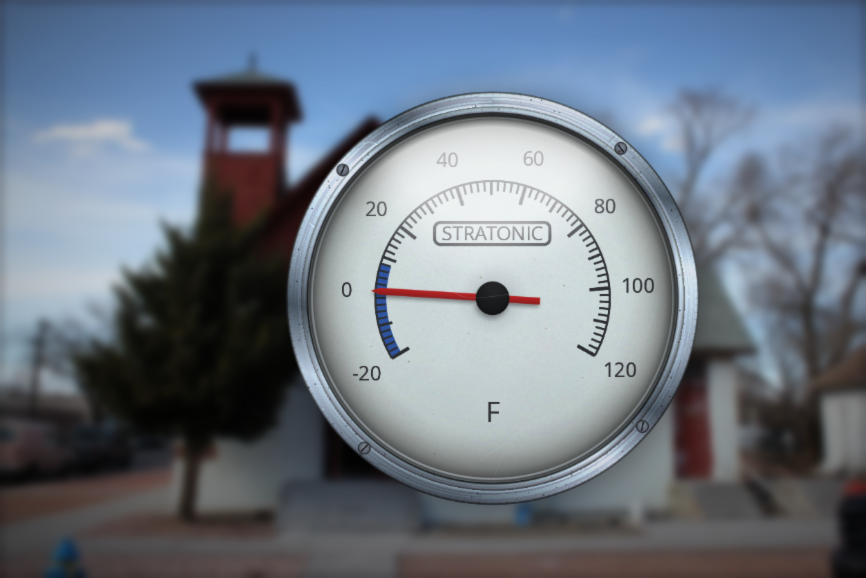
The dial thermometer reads **0** °F
